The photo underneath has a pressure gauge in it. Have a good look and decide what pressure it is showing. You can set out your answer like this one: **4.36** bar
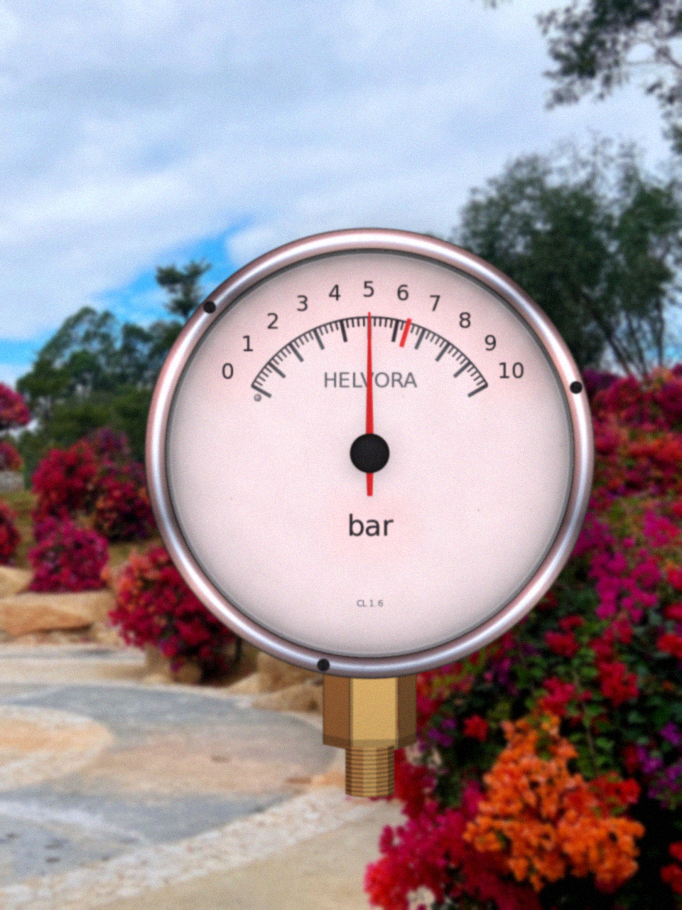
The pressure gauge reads **5** bar
